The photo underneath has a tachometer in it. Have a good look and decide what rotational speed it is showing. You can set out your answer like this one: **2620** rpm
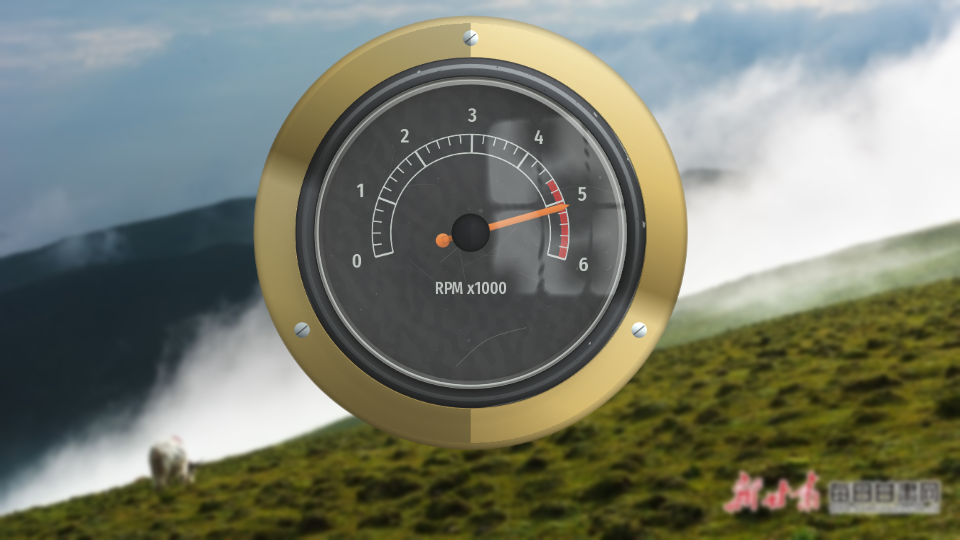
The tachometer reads **5100** rpm
